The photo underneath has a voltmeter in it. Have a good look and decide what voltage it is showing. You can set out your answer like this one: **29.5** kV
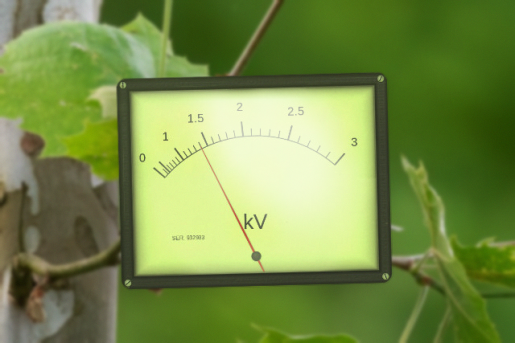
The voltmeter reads **1.4** kV
